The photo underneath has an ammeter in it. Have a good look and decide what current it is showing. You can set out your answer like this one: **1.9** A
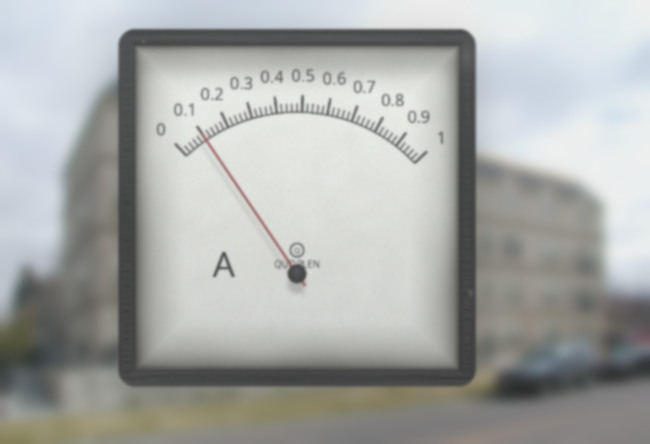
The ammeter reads **0.1** A
